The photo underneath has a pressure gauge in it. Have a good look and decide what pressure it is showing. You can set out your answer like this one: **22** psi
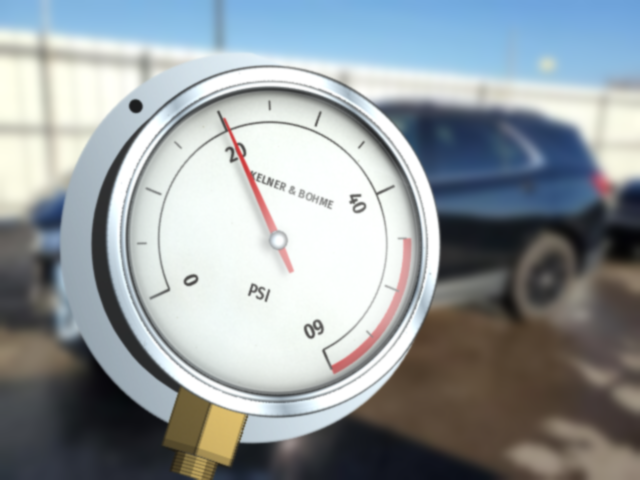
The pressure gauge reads **20** psi
